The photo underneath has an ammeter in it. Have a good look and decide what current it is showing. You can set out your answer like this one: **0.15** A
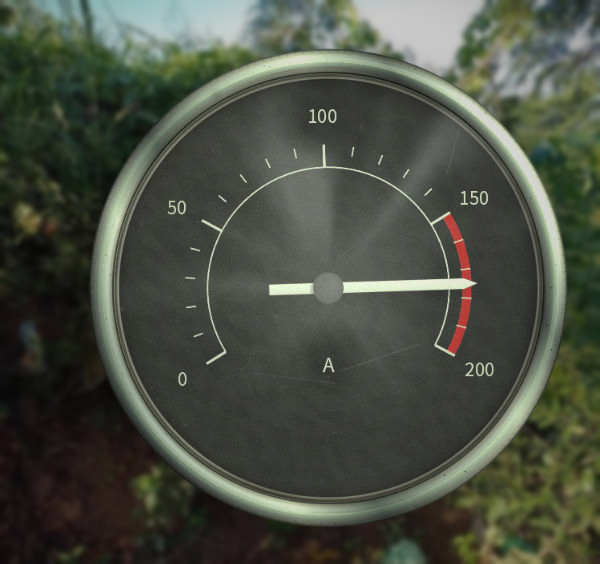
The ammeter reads **175** A
